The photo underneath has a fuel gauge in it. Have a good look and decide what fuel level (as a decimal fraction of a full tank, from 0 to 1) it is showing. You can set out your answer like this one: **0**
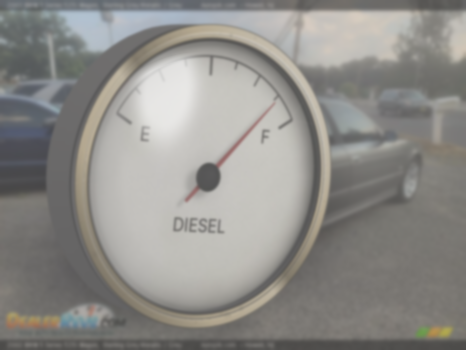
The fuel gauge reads **0.875**
